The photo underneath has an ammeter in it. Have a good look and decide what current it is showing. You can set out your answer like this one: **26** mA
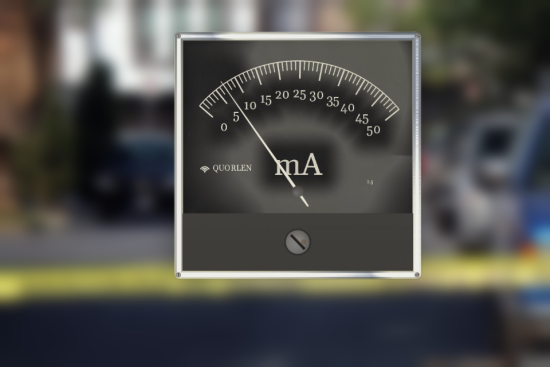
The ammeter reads **7** mA
